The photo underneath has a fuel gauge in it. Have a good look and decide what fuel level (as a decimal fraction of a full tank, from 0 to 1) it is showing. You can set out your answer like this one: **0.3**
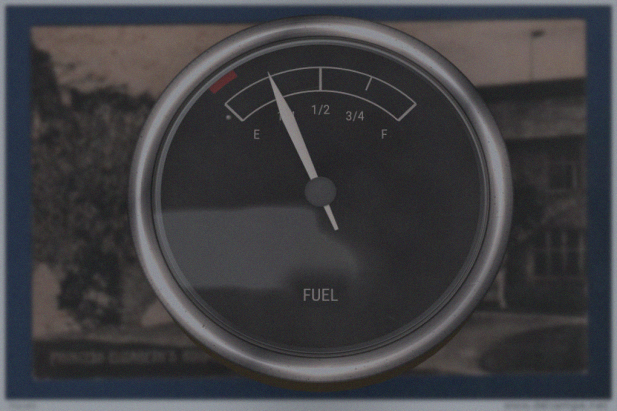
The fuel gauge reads **0.25**
